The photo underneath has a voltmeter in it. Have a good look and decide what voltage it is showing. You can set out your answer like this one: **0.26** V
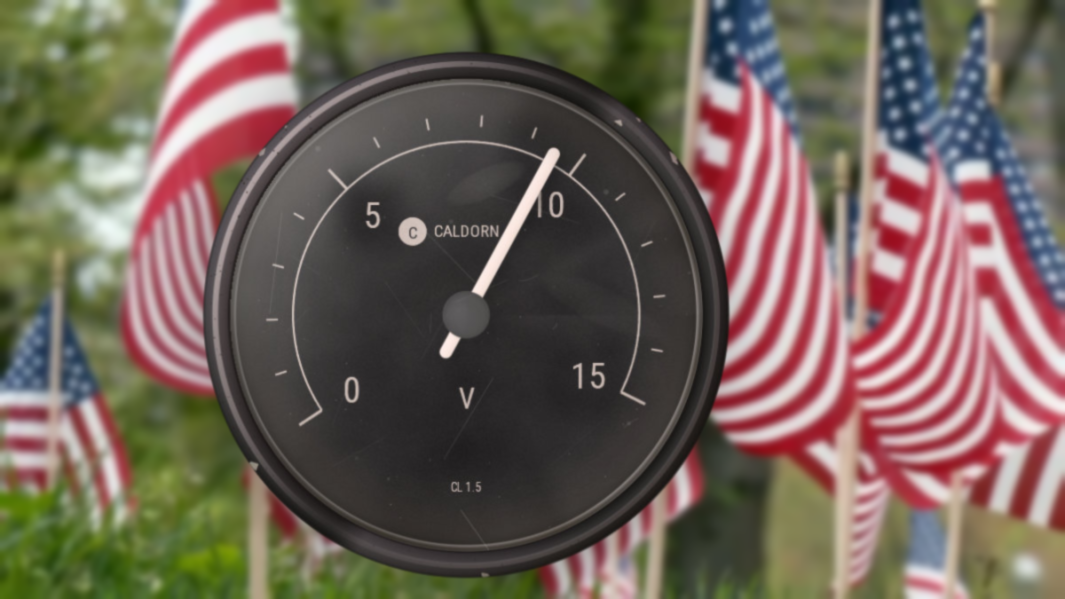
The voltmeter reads **9.5** V
